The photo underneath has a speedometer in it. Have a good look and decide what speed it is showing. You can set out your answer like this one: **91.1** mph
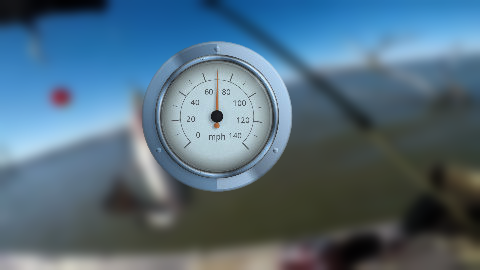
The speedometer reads **70** mph
